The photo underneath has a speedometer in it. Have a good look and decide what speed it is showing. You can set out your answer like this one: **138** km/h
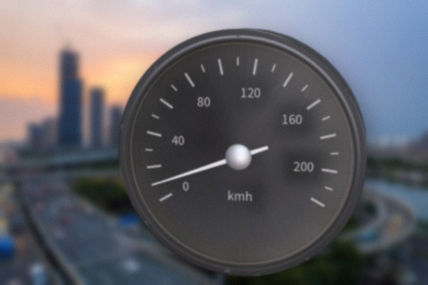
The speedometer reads **10** km/h
